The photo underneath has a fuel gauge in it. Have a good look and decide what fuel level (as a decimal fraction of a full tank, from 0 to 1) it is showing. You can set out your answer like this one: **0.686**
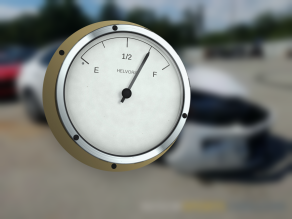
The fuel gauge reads **0.75**
